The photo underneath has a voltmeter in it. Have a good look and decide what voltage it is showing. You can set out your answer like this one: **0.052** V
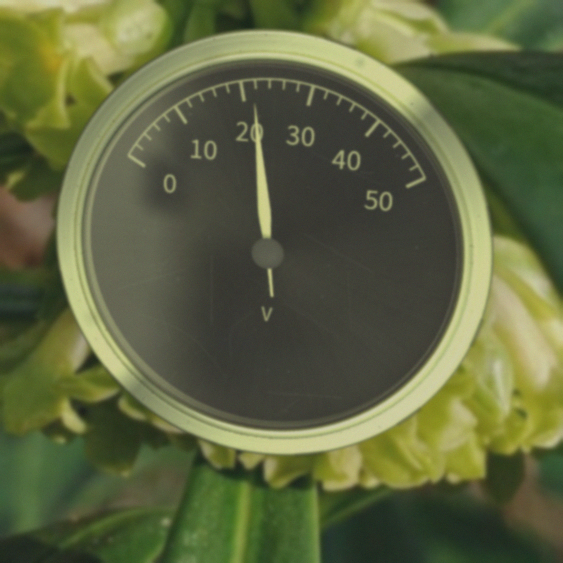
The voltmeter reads **22** V
